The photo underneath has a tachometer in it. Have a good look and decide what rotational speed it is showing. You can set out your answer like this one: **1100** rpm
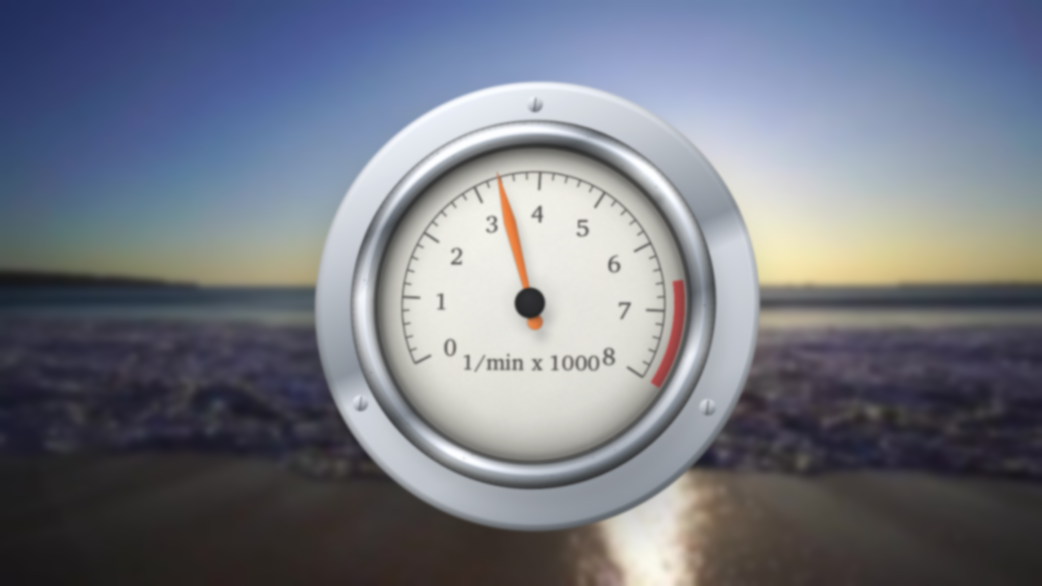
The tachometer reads **3400** rpm
